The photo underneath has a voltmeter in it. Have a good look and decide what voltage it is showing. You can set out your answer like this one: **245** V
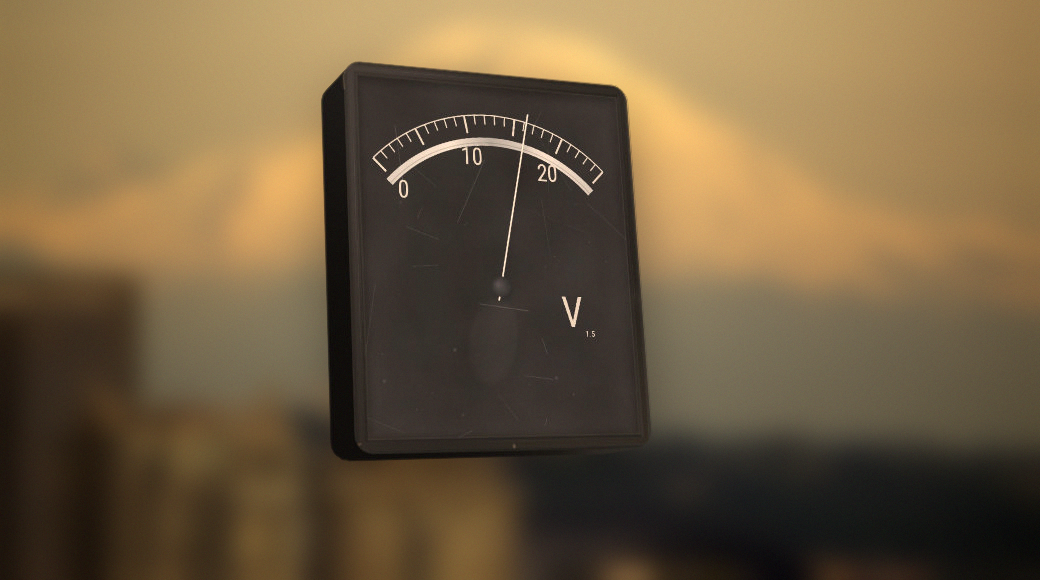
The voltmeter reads **16** V
